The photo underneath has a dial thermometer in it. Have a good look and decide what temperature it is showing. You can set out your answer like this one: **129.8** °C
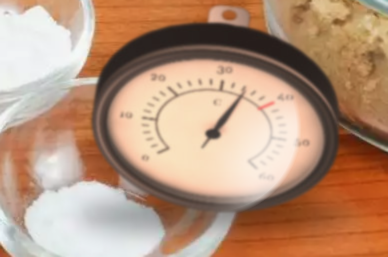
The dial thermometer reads **34** °C
